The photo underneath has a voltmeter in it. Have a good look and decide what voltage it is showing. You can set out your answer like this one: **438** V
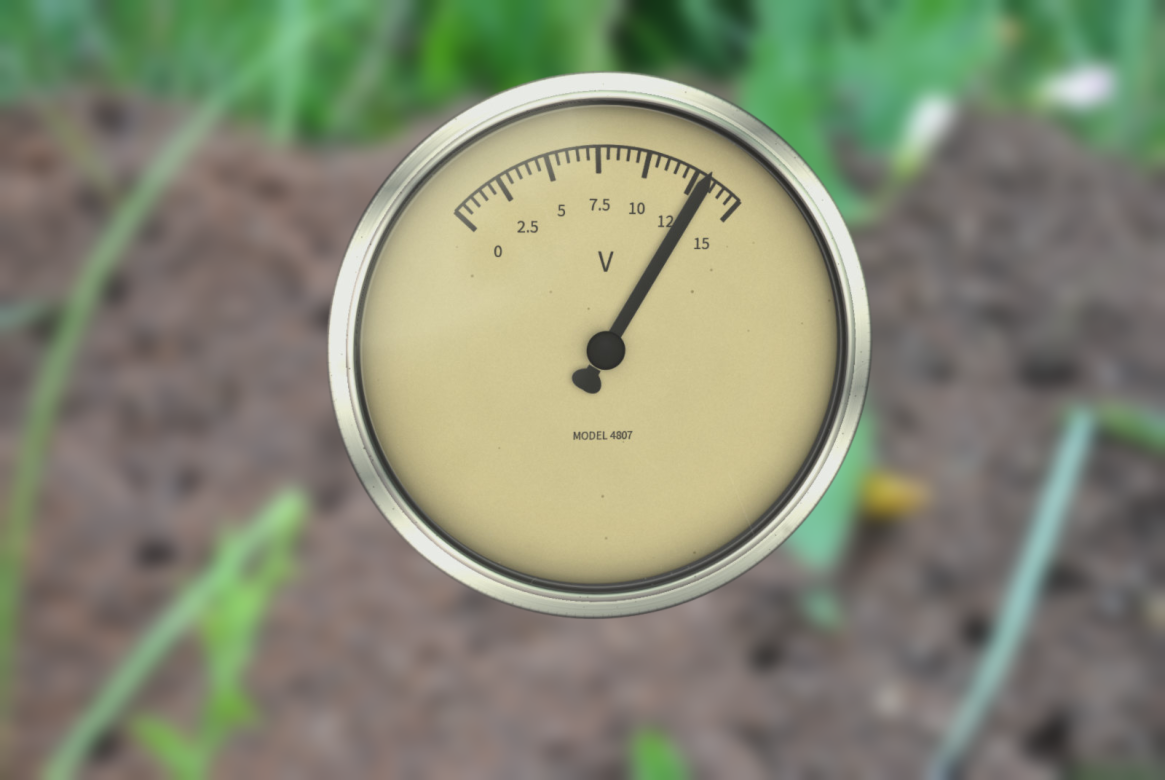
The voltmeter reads **13** V
